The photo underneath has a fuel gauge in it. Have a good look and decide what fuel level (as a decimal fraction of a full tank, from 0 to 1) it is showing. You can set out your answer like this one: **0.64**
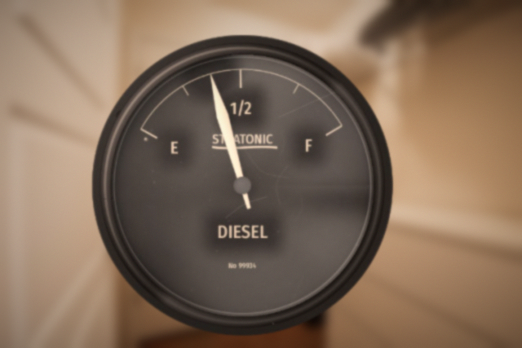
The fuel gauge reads **0.375**
